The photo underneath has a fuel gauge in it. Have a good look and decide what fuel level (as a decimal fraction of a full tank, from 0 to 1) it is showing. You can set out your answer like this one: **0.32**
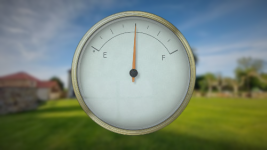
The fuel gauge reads **0.5**
